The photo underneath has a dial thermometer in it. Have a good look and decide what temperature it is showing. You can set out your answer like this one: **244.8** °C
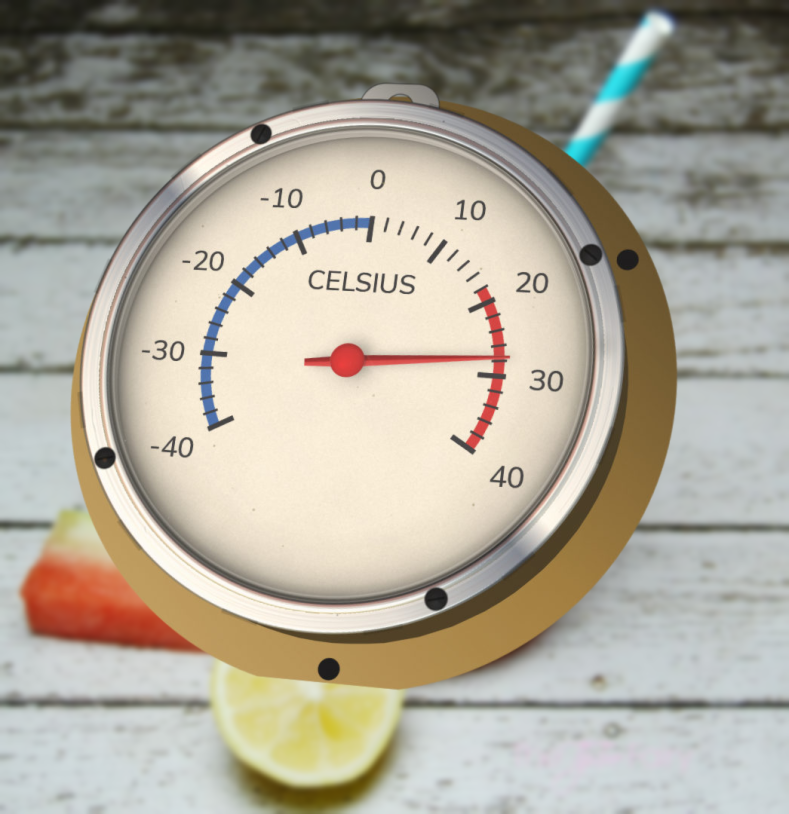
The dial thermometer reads **28** °C
